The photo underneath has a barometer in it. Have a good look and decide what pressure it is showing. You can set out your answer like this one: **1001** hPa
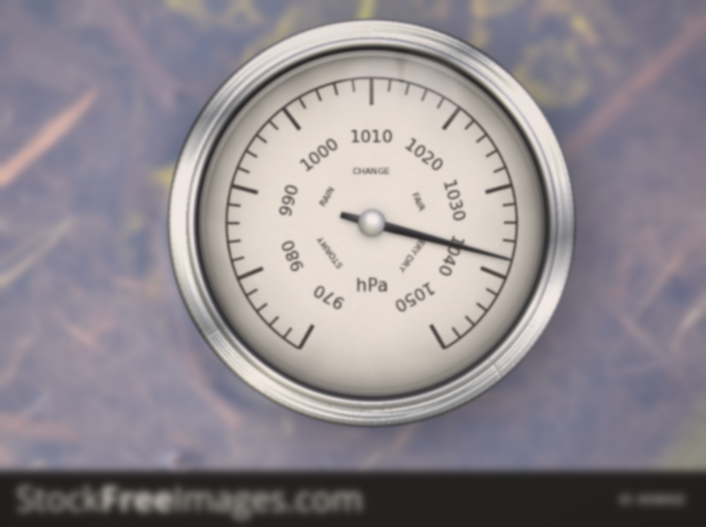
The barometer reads **1038** hPa
